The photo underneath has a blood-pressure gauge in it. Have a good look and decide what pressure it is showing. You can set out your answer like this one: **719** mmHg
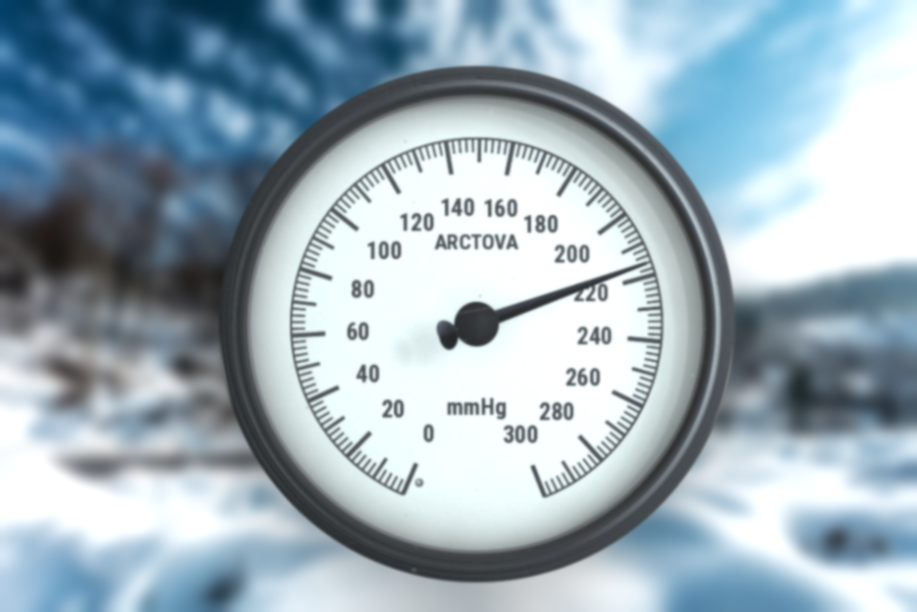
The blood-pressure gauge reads **216** mmHg
